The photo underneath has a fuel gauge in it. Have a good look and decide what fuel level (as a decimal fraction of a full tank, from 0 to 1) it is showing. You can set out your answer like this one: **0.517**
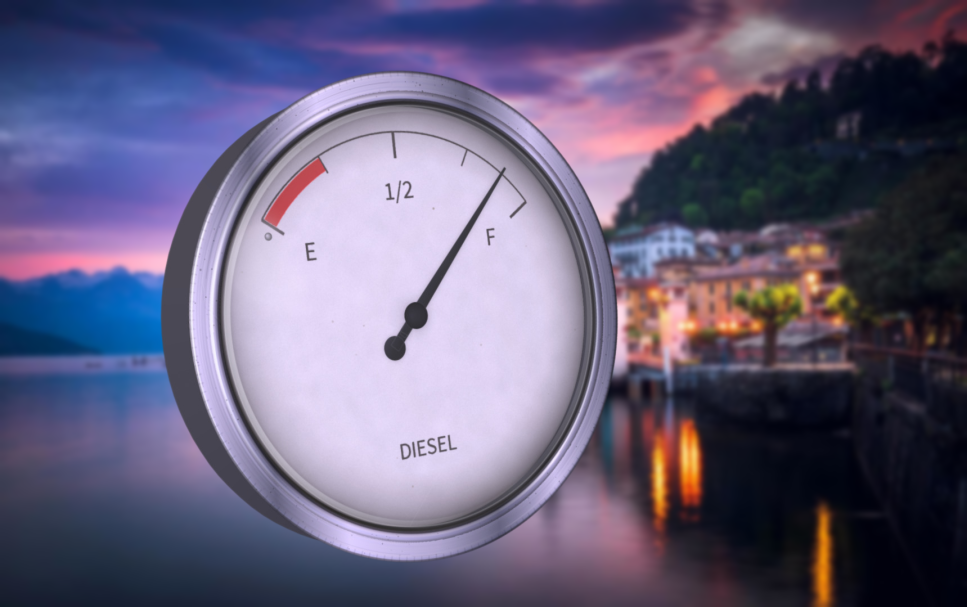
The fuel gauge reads **0.875**
